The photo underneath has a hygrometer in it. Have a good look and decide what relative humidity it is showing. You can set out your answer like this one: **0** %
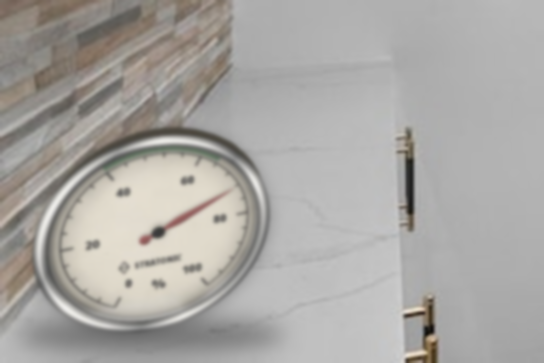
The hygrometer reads **72** %
